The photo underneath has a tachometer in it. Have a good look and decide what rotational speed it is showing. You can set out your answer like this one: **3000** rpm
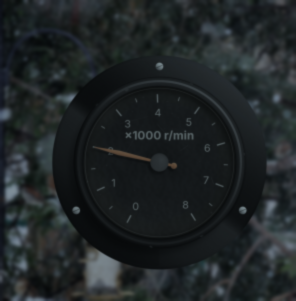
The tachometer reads **2000** rpm
